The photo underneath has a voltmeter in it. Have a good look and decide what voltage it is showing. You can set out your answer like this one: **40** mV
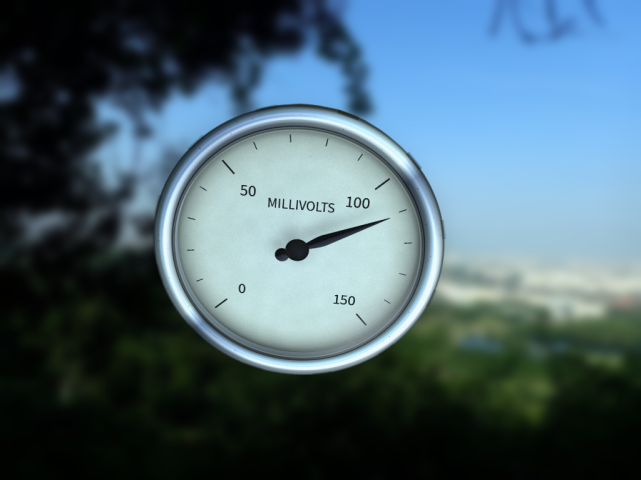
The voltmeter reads **110** mV
